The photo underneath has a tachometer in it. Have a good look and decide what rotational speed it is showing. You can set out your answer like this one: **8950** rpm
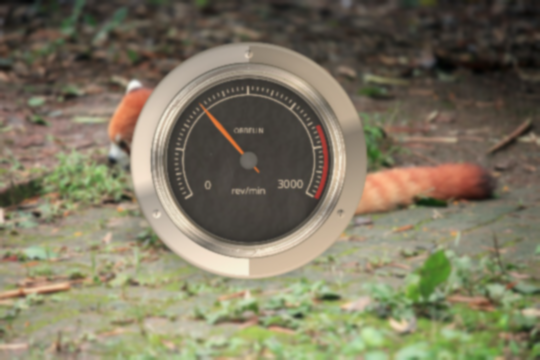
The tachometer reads **1000** rpm
